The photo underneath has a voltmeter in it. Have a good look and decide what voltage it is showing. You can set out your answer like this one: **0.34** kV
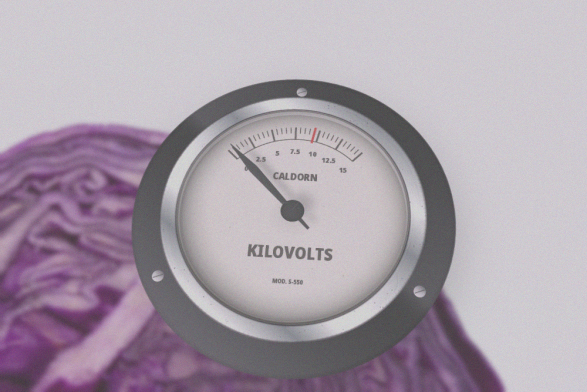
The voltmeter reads **0.5** kV
